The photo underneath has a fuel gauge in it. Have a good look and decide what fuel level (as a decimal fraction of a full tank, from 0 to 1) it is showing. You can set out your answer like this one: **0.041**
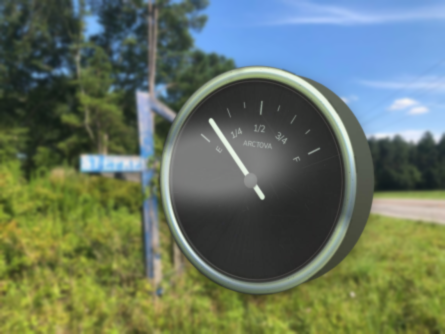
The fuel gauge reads **0.125**
